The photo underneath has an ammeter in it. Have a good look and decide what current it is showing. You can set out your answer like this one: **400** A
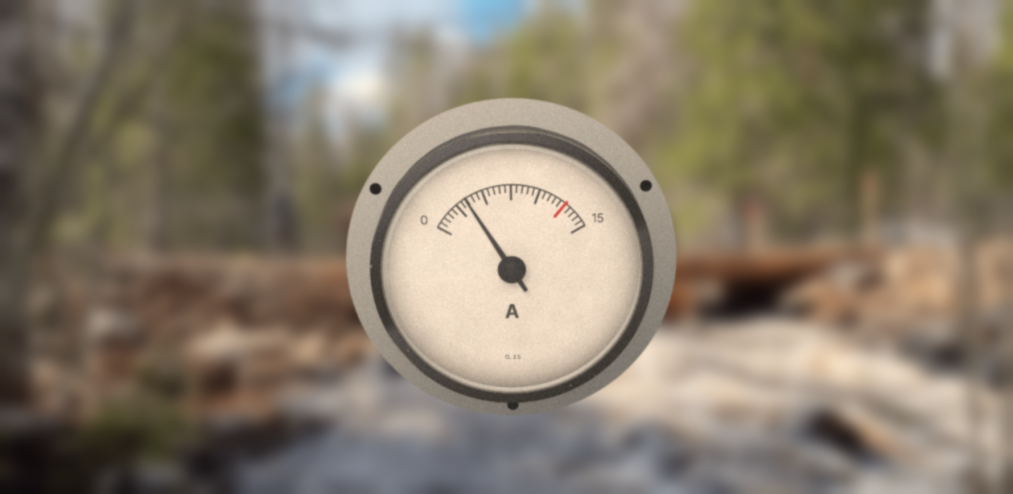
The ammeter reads **3.5** A
